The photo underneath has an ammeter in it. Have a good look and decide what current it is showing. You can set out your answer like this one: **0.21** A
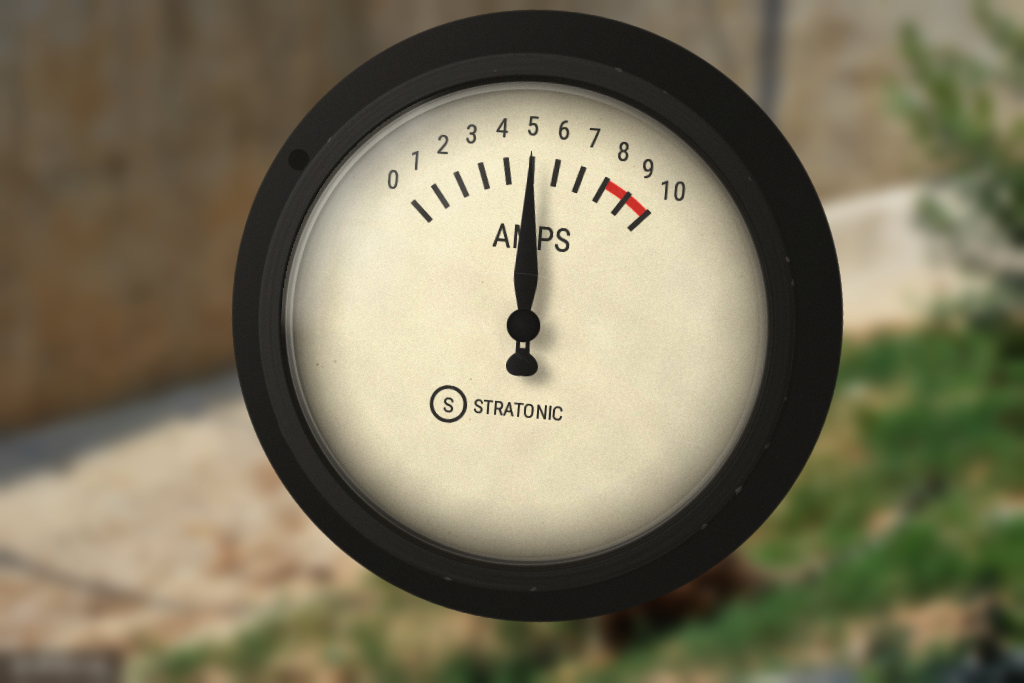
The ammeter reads **5** A
